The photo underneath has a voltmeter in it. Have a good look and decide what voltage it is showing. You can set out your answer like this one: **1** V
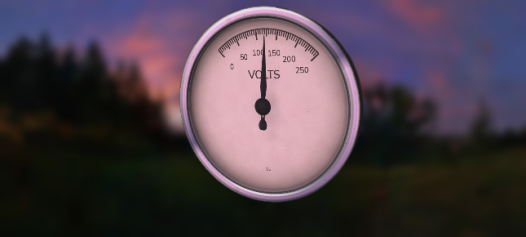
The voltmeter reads **125** V
